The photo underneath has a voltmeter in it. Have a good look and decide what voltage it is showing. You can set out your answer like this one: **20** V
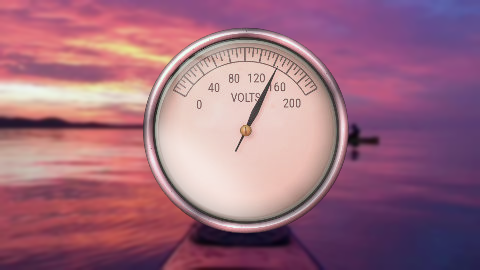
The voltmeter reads **145** V
